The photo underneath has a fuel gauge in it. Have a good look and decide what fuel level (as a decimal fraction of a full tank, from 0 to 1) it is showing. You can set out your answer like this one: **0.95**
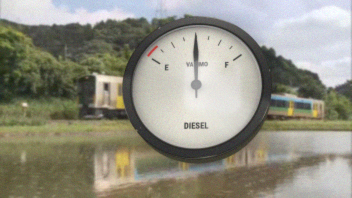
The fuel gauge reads **0.5**
